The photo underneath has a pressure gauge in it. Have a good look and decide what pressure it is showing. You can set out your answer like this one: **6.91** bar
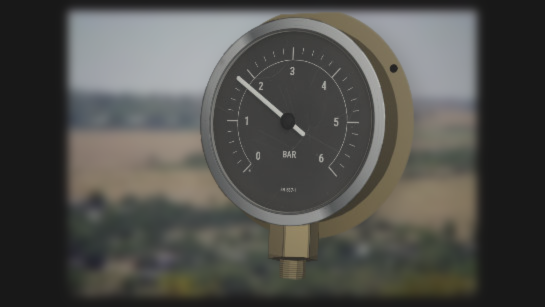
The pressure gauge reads **1.8** bar
